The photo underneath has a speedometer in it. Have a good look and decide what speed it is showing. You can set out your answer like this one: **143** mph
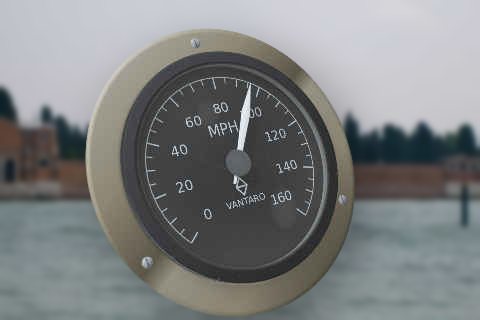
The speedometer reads **95** mph
